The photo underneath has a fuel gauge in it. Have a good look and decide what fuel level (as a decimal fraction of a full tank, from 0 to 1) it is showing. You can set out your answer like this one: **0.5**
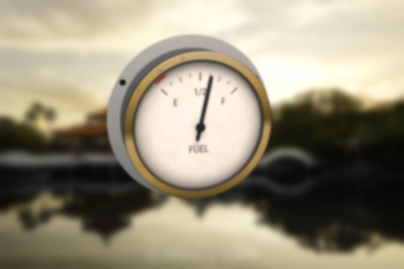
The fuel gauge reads **0.625**
